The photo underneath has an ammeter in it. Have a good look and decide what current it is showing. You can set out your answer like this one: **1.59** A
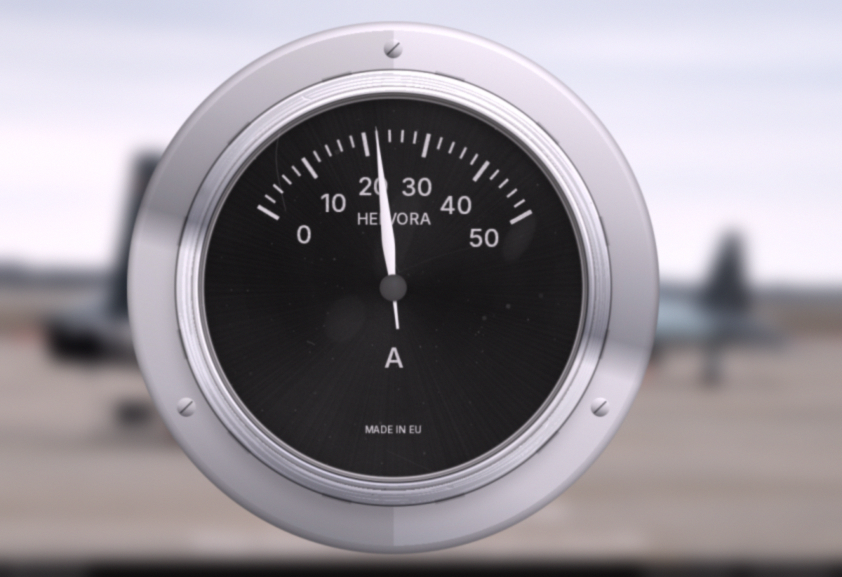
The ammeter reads **22** A
